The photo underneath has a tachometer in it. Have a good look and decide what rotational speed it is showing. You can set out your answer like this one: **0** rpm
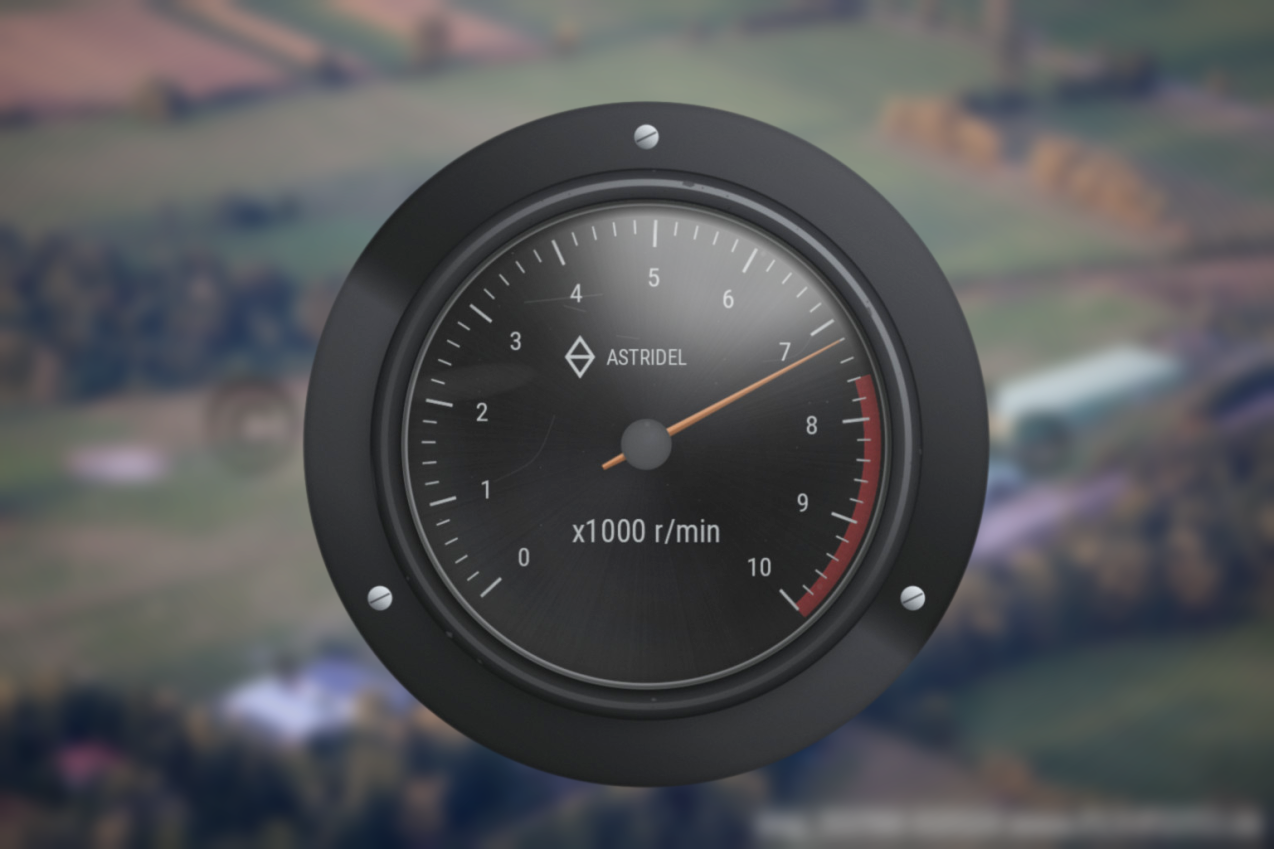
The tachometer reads **7200** rpm
